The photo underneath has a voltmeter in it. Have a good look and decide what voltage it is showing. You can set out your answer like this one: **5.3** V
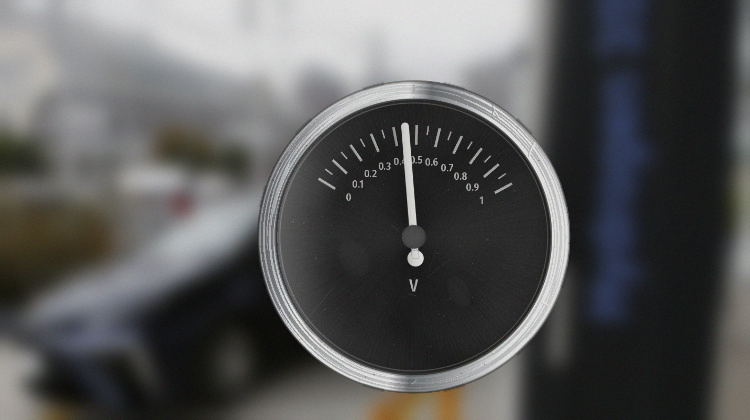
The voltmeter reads **0.45** V
